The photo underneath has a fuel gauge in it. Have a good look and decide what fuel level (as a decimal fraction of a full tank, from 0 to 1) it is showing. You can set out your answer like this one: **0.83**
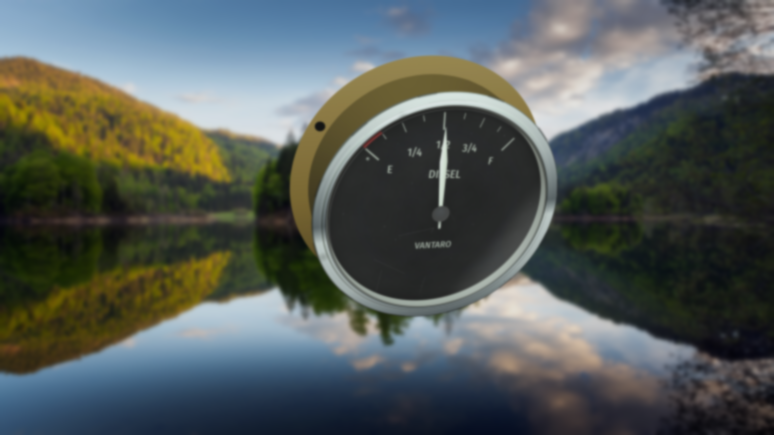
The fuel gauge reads **0.5**
